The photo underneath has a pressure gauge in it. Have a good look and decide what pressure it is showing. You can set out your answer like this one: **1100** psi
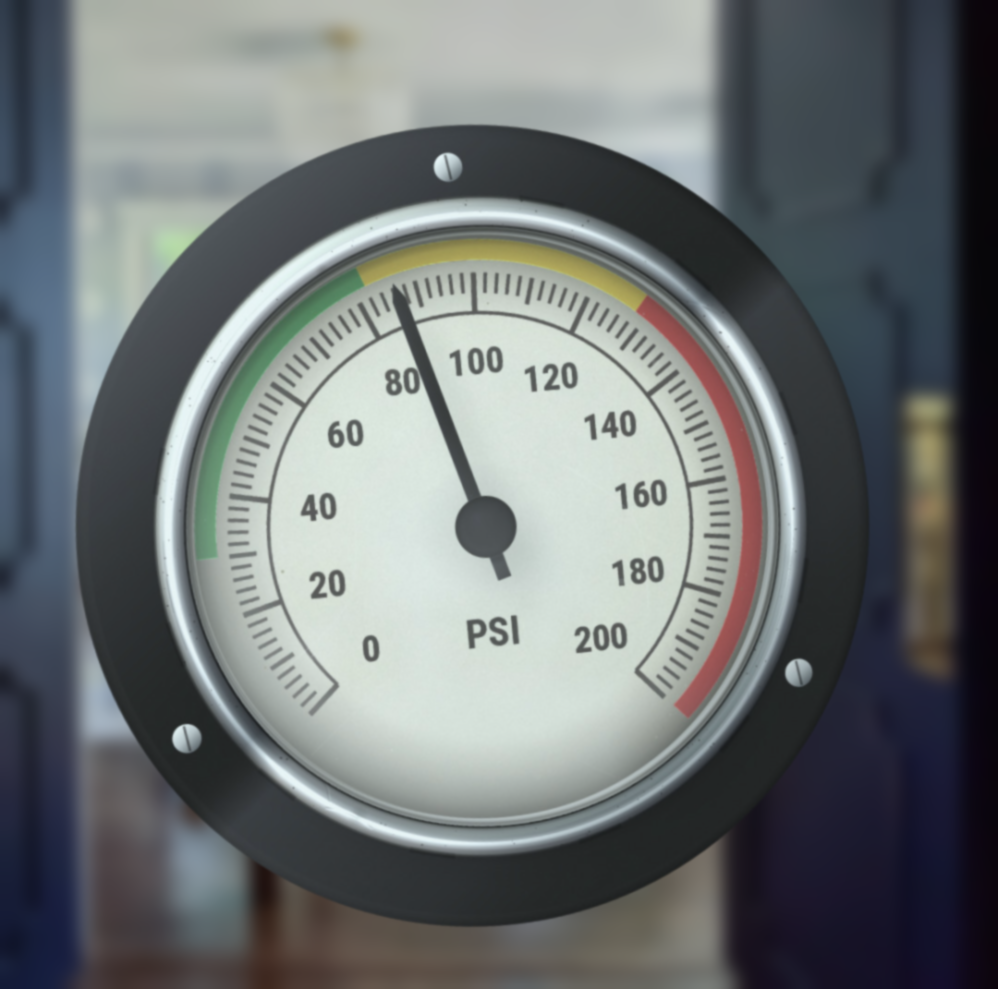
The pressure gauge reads **86** psi
